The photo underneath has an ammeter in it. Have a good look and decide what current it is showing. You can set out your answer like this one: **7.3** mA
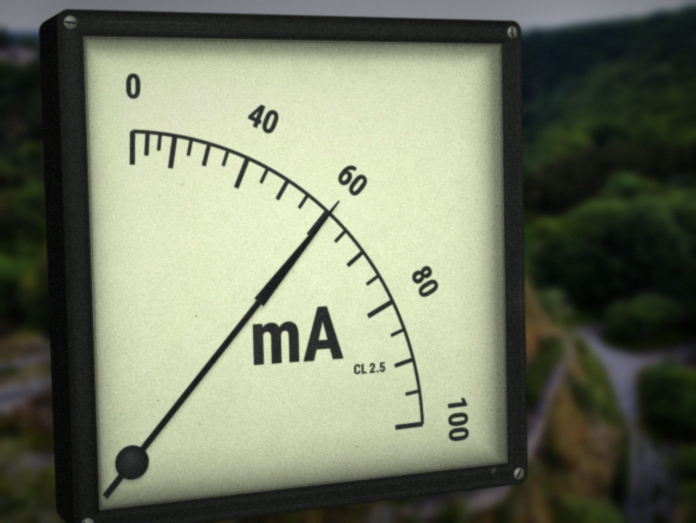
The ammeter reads **60** mA
